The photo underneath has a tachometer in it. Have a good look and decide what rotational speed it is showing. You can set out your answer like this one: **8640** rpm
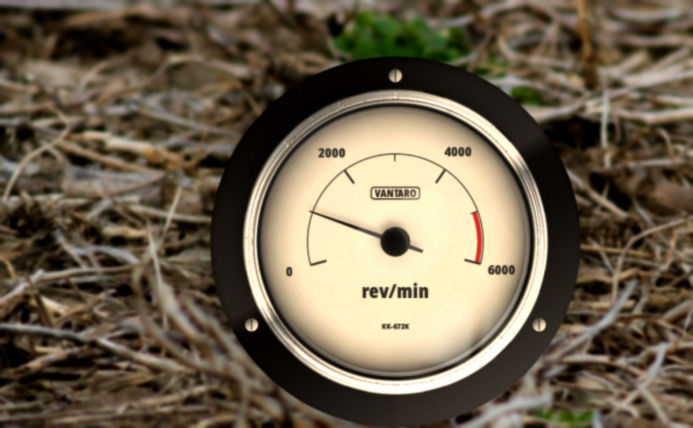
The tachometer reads **1000** rpm
